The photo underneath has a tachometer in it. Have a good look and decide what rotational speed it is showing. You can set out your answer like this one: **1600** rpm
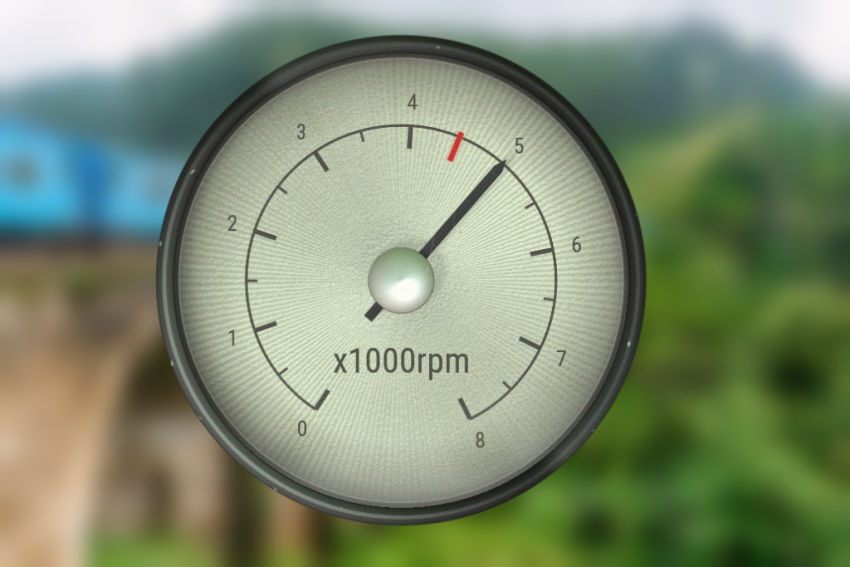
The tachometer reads **5000** rpm
